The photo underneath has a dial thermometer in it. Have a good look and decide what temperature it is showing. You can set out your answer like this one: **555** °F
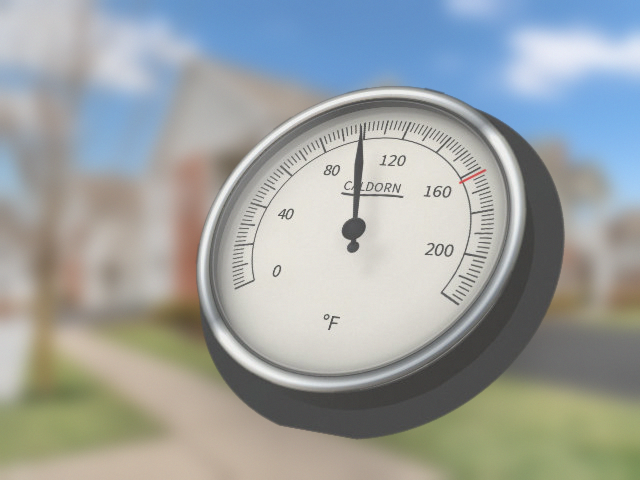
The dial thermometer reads **100** °F
